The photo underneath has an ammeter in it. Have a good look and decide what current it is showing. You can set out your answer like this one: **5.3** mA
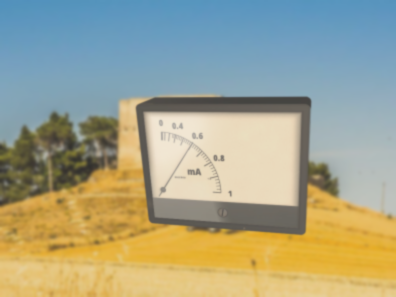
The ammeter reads **0.6** mA
